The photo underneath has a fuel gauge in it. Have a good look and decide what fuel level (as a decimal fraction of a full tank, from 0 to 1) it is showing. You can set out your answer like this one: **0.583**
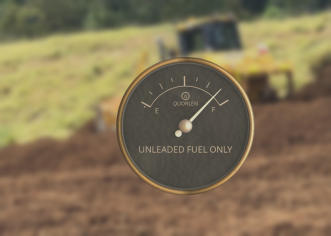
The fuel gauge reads **0.875**
